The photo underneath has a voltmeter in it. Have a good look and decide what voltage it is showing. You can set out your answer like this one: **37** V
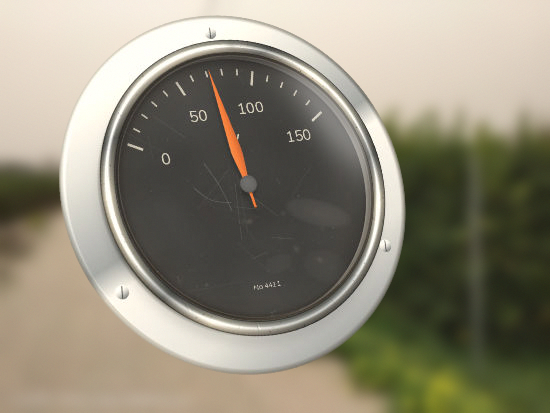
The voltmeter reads **70** V
